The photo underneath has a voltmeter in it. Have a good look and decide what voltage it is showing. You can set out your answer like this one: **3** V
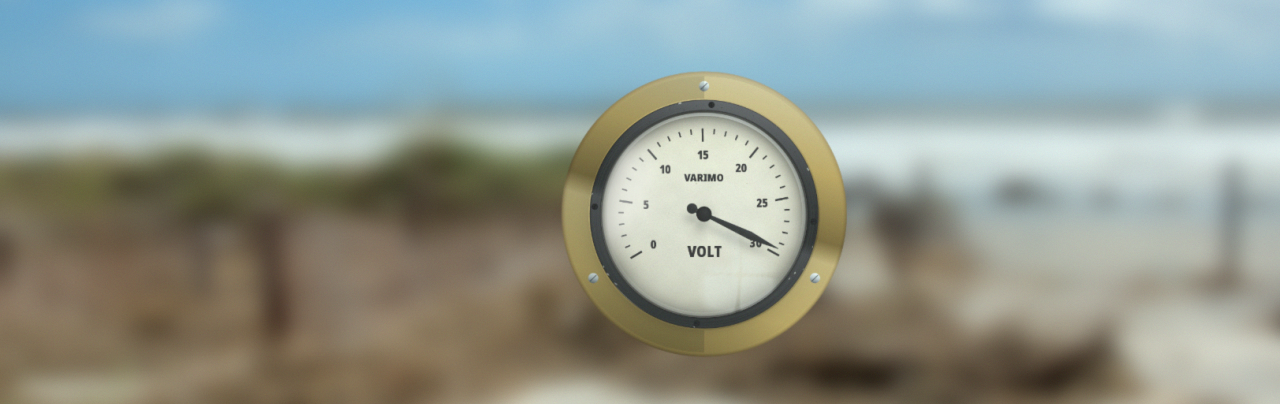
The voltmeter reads **29.5** V
